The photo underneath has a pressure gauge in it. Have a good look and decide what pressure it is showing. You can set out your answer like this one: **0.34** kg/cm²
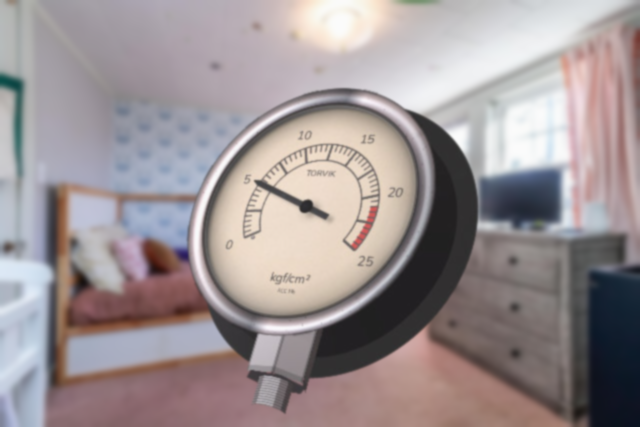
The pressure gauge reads **5** kg/cm²
